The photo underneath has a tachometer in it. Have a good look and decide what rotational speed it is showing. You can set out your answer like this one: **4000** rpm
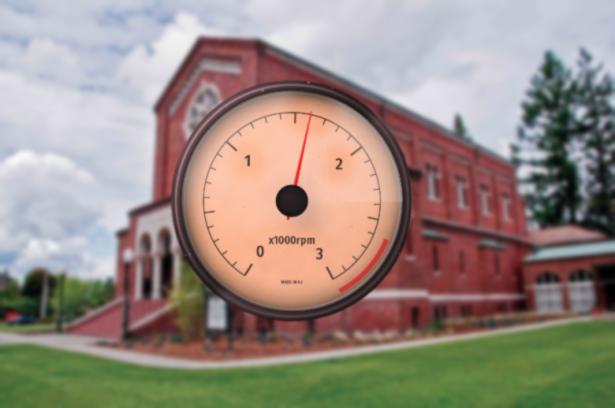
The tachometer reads **1600** rpm
